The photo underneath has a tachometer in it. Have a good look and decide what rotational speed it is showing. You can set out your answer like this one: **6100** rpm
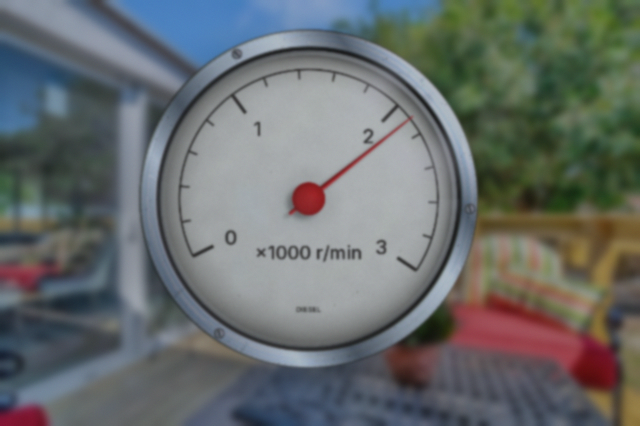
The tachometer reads **2100** rpm
